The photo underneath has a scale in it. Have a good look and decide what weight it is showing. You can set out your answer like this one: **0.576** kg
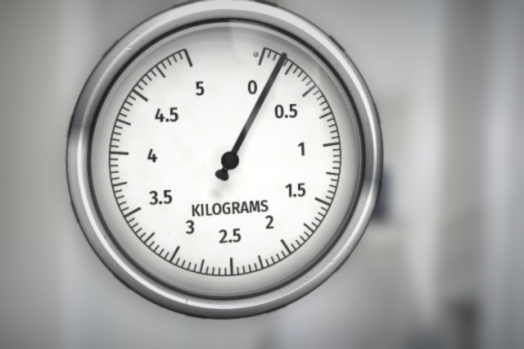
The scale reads **0.15** kg
